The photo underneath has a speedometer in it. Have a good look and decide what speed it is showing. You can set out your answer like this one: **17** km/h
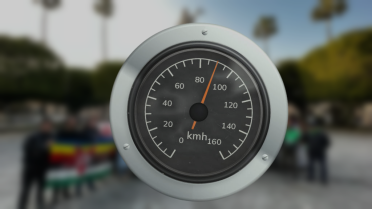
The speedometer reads **90** km/h
